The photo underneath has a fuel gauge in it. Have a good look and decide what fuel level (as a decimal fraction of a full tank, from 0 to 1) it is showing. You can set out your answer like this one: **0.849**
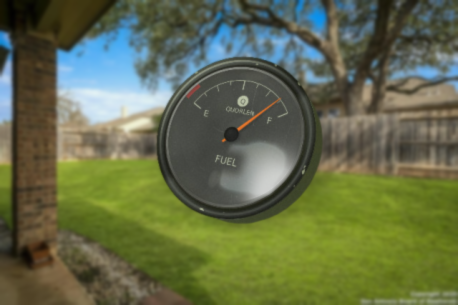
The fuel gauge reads **0.875**
